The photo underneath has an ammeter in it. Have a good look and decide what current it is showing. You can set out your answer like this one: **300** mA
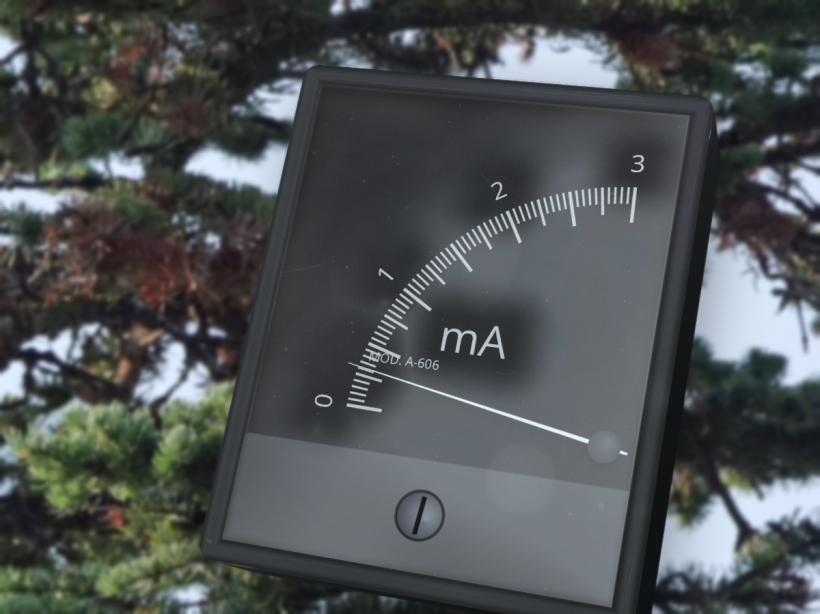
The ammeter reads **0.3** mA
